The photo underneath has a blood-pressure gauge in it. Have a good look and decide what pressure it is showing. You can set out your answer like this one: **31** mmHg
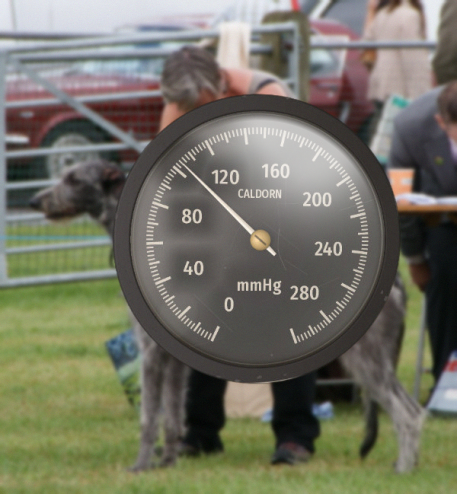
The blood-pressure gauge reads **104** mmHg
